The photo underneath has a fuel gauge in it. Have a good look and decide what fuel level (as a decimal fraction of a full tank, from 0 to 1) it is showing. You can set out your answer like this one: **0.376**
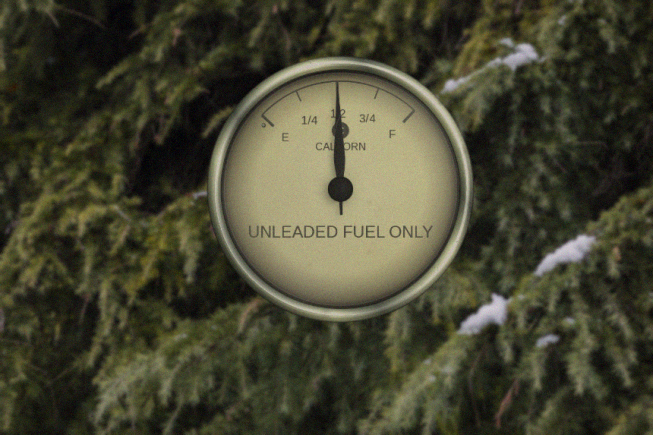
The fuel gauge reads **0.5**
